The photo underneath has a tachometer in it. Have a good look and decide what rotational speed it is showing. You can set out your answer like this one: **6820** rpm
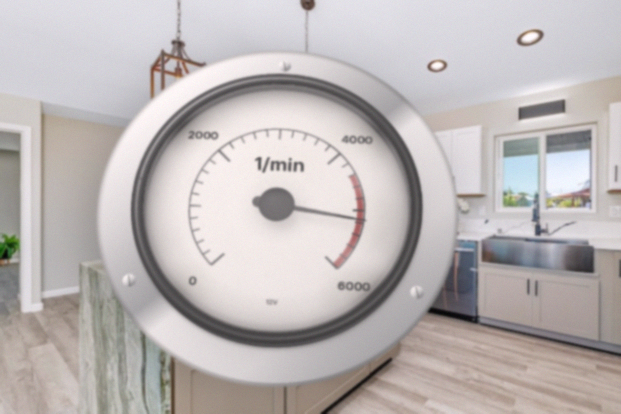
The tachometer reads **5200** rpm
